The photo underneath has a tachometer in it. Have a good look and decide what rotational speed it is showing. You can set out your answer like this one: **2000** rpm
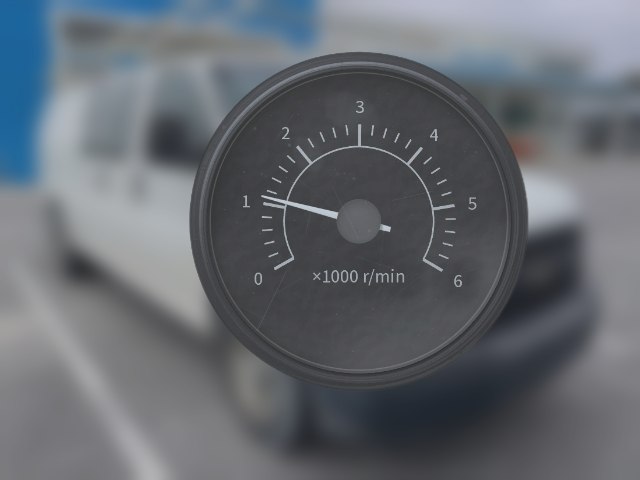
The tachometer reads **1100** rpm
